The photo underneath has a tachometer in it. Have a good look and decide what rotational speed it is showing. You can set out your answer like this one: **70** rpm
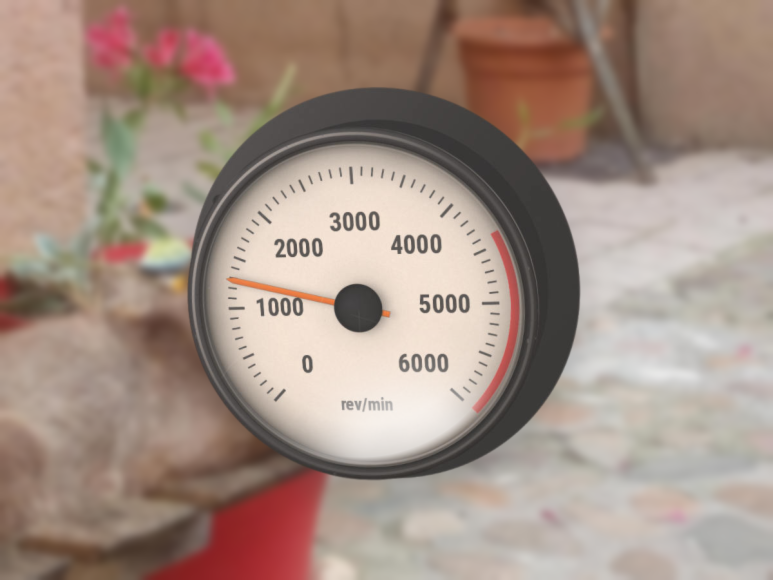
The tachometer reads **1300** rpm
